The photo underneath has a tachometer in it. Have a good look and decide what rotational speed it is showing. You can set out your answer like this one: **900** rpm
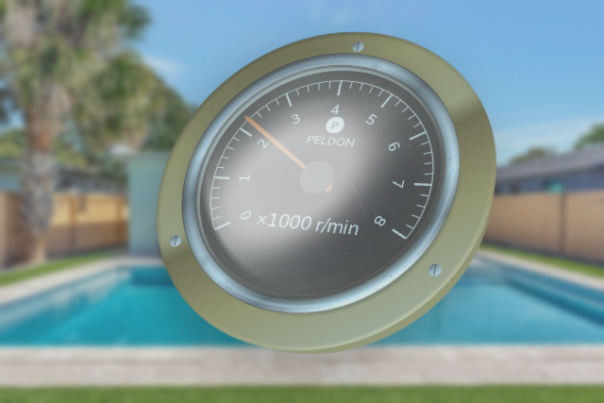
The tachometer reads **2200** rpm
